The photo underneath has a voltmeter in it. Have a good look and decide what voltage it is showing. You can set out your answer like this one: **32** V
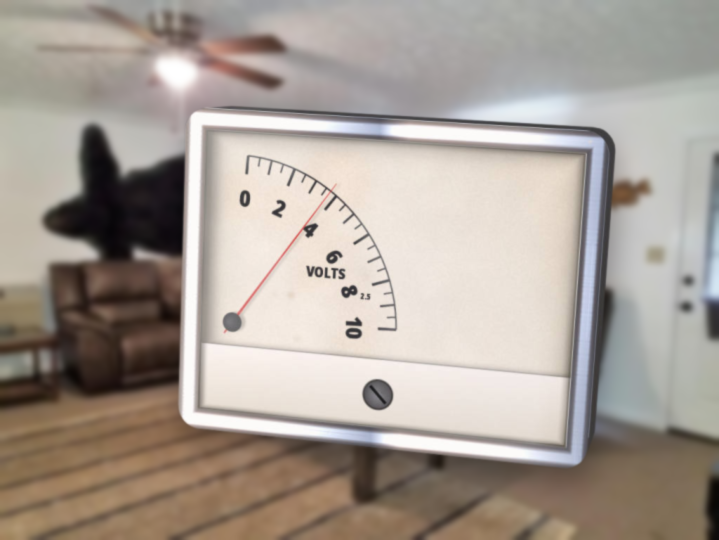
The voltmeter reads **3.75** V
